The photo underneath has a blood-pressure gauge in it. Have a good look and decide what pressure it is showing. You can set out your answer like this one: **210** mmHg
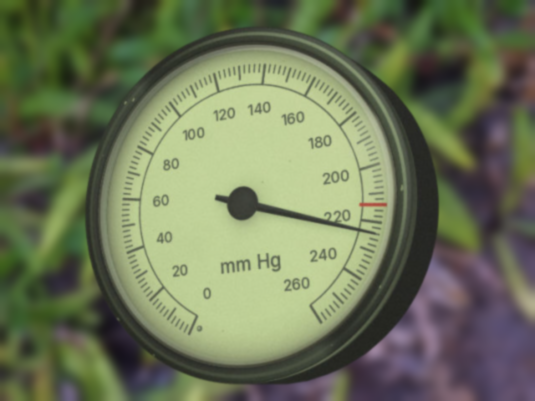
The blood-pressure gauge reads **224** mmHg
